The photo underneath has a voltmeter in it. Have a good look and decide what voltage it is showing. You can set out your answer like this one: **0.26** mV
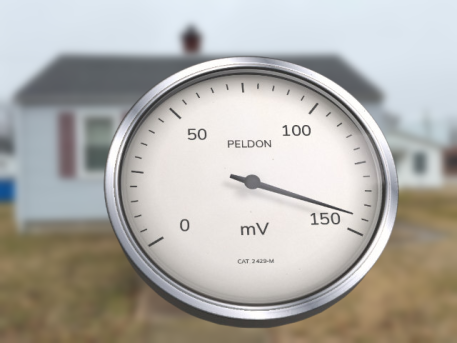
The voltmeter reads **145** mV
